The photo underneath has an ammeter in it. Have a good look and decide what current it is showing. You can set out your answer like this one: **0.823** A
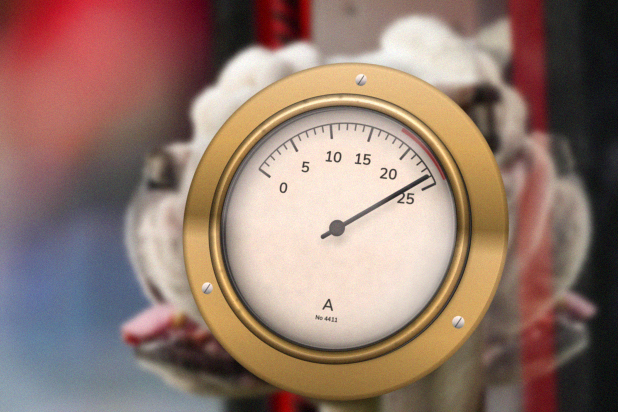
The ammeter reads **24** A
